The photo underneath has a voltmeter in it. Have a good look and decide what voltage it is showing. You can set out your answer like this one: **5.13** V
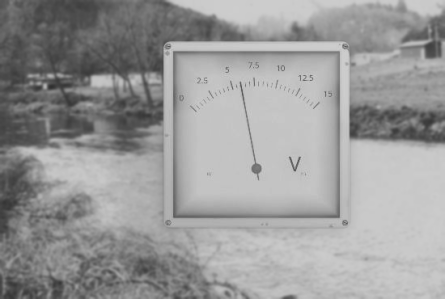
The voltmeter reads **6** V
